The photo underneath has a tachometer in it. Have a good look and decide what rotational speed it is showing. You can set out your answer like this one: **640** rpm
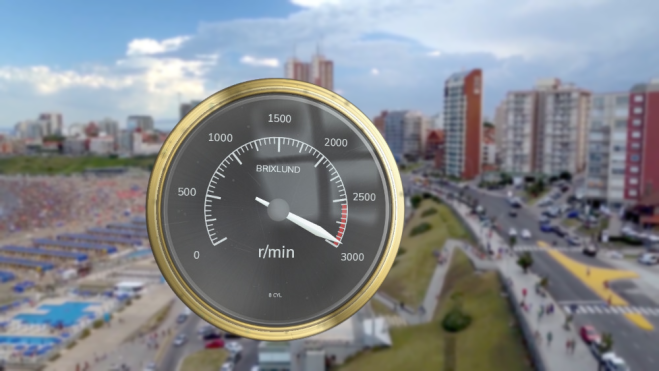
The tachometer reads **2950** rpm
